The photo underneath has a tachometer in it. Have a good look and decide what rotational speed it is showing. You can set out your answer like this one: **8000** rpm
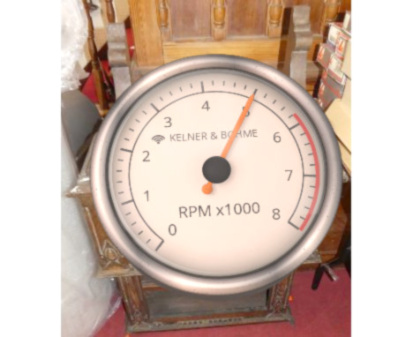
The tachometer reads **5000** rpm
